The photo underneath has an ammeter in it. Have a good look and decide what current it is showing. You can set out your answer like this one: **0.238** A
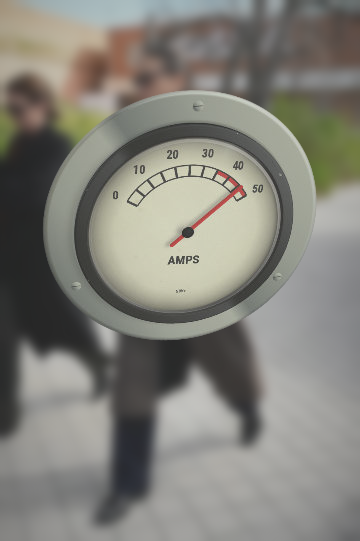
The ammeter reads **45** A
